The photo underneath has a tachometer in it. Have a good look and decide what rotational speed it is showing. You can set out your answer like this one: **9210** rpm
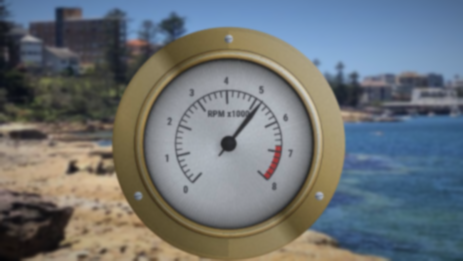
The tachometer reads **5200** rpm
